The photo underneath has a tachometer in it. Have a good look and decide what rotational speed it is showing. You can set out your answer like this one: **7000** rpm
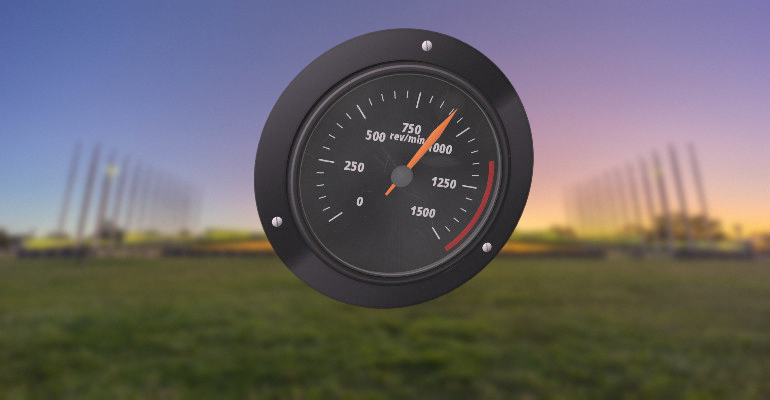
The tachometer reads **900** rpm
